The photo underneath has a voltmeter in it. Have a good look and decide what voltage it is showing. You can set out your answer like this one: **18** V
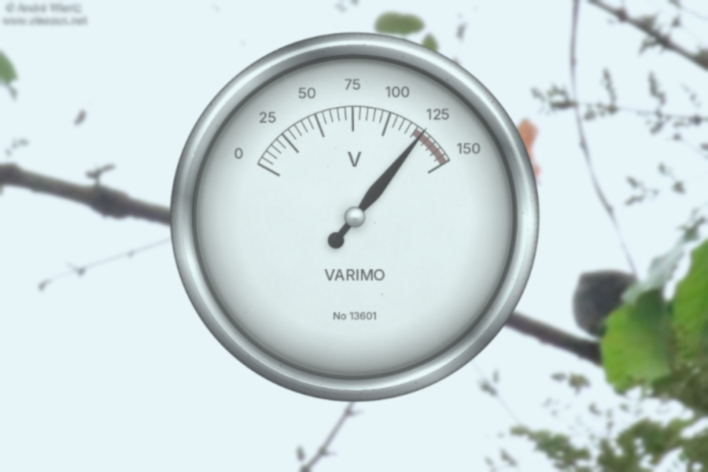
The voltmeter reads **125** V
